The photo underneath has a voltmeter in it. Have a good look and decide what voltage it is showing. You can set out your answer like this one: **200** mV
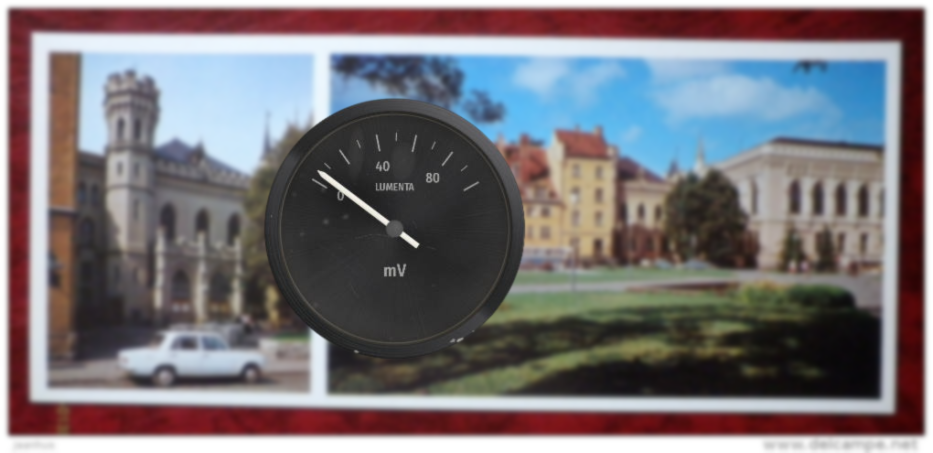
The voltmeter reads **5** mV
